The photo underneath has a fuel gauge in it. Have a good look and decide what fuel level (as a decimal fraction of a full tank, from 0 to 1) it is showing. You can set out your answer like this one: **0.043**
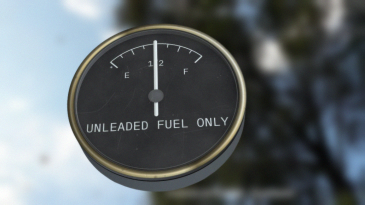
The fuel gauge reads **0.5**
